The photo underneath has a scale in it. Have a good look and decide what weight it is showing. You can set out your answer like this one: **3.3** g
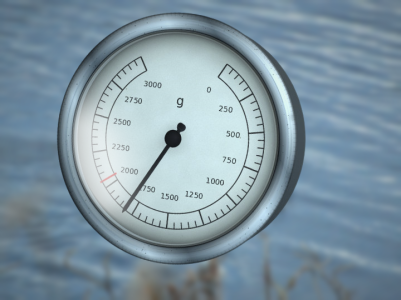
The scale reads **1800** g
